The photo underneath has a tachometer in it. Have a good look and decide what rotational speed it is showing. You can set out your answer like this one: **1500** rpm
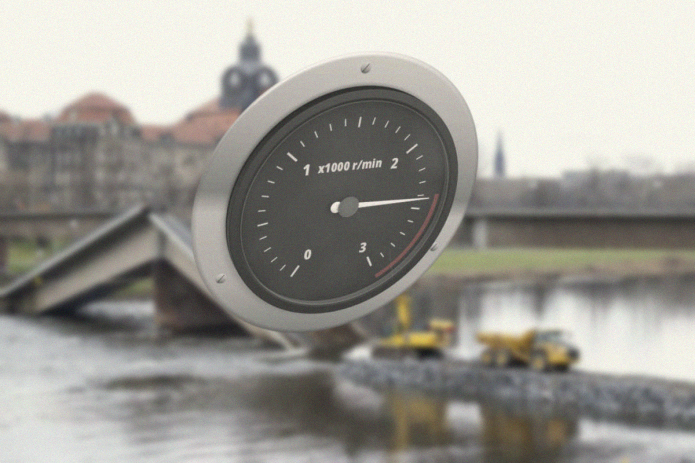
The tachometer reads **2400** rpm
